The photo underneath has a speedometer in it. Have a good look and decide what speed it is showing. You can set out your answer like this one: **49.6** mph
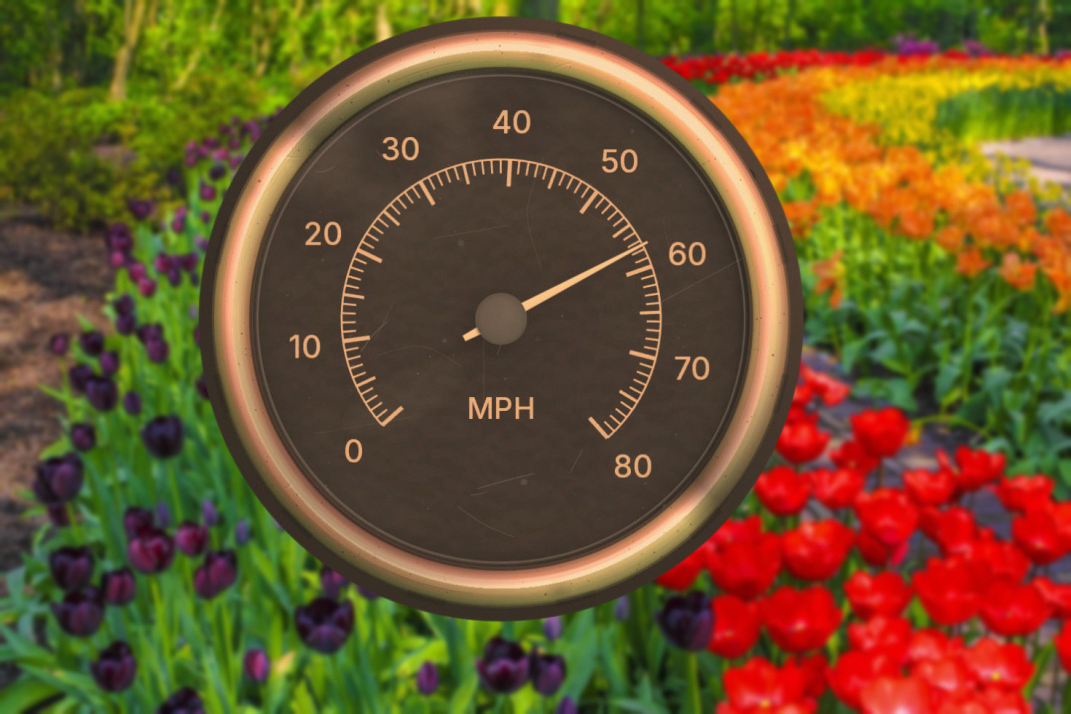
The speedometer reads **57.5** mph
